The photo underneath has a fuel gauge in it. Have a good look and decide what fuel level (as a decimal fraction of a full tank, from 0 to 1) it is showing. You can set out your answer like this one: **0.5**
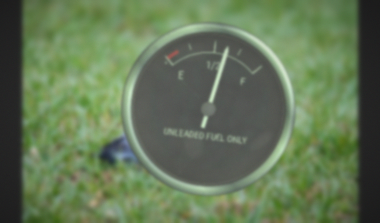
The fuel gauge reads **0.625**
